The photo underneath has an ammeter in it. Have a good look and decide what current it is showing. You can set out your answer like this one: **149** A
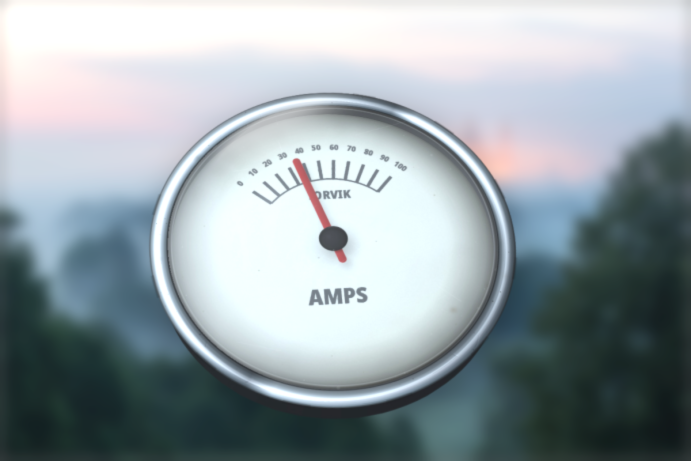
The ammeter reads **35** A
